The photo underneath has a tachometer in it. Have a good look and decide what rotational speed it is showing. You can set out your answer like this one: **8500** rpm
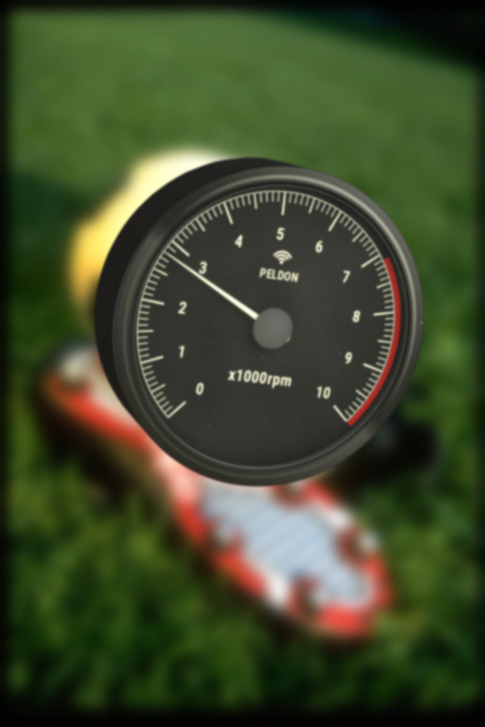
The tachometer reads **2800** rpm
